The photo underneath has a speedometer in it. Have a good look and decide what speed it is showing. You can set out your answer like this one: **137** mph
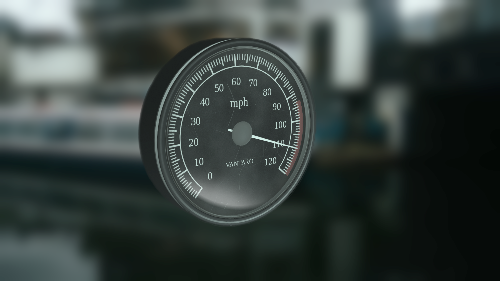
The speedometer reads **110** mph
